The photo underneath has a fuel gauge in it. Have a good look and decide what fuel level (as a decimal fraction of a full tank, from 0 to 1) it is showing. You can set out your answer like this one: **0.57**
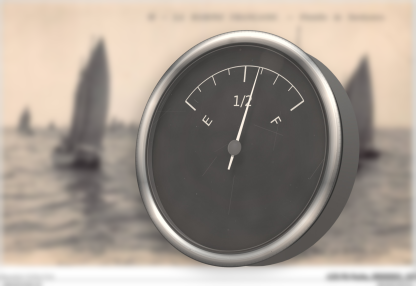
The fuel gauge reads **0.625**
